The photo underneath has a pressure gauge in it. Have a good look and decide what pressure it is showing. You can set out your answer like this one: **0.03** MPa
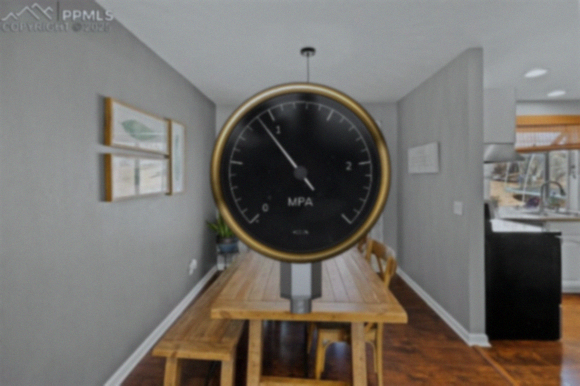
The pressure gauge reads **0.9** MPa
